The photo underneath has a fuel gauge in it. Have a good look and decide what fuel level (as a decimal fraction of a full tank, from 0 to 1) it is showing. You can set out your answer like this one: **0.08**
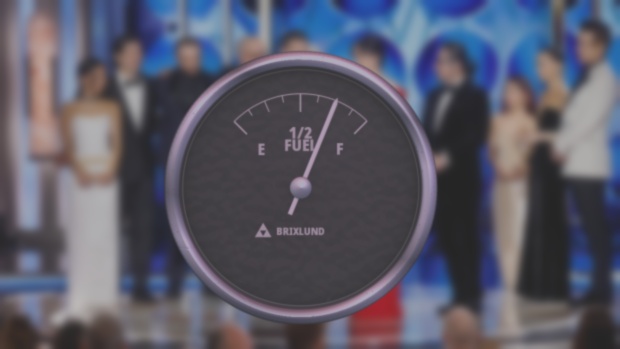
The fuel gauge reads **0.75**
